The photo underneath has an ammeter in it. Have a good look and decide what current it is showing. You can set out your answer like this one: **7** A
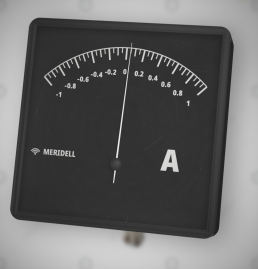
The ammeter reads **0.05** A
